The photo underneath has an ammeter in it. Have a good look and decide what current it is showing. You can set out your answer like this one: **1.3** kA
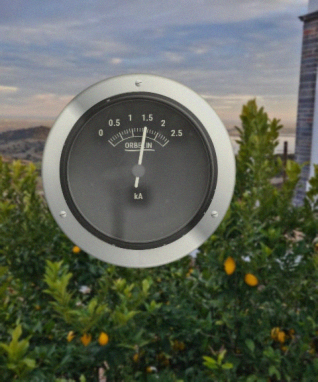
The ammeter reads **1.5** kA
